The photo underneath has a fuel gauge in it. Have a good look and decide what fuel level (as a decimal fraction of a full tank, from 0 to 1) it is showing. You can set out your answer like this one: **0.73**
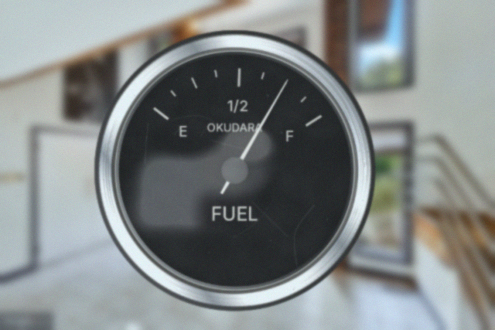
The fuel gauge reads **0.75**
